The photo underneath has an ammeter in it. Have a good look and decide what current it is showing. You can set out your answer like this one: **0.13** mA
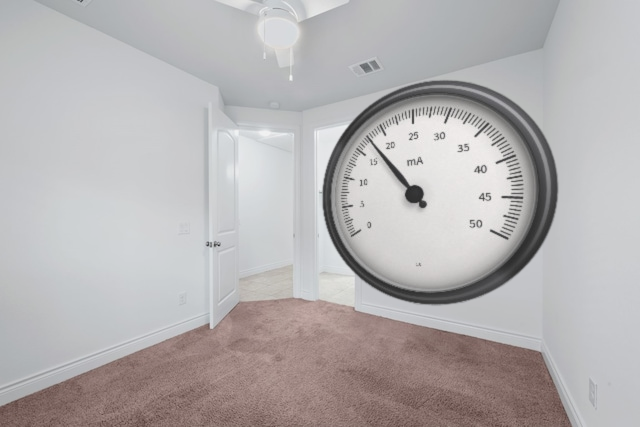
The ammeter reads **17.5** mA
